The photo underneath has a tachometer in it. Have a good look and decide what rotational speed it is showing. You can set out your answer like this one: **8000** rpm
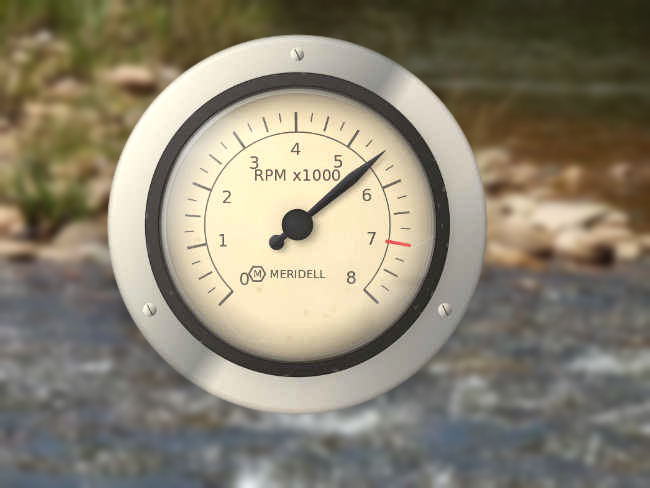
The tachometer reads **5500** rpm
